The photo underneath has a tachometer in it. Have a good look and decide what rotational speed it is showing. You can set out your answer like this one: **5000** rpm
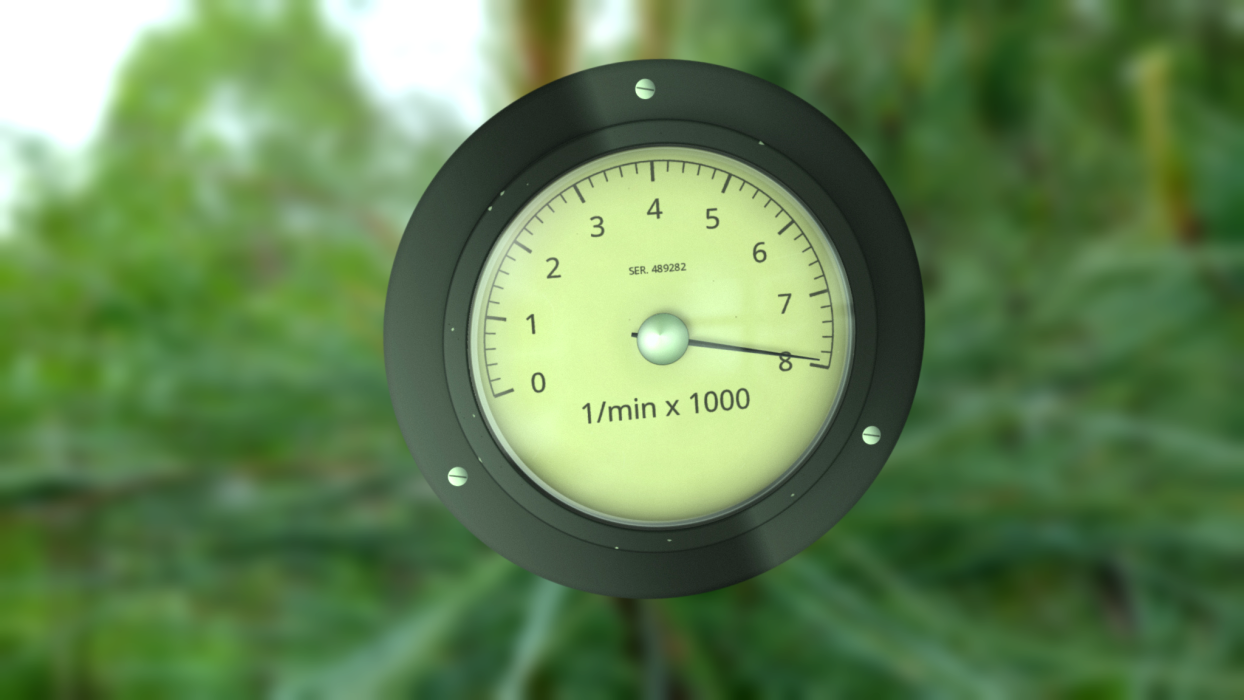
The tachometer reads **7900** rpm
